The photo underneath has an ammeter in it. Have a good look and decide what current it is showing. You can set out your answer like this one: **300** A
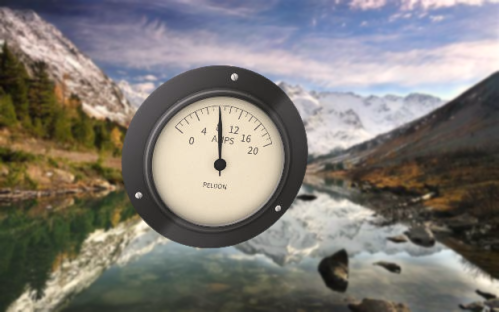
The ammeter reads **8** A
